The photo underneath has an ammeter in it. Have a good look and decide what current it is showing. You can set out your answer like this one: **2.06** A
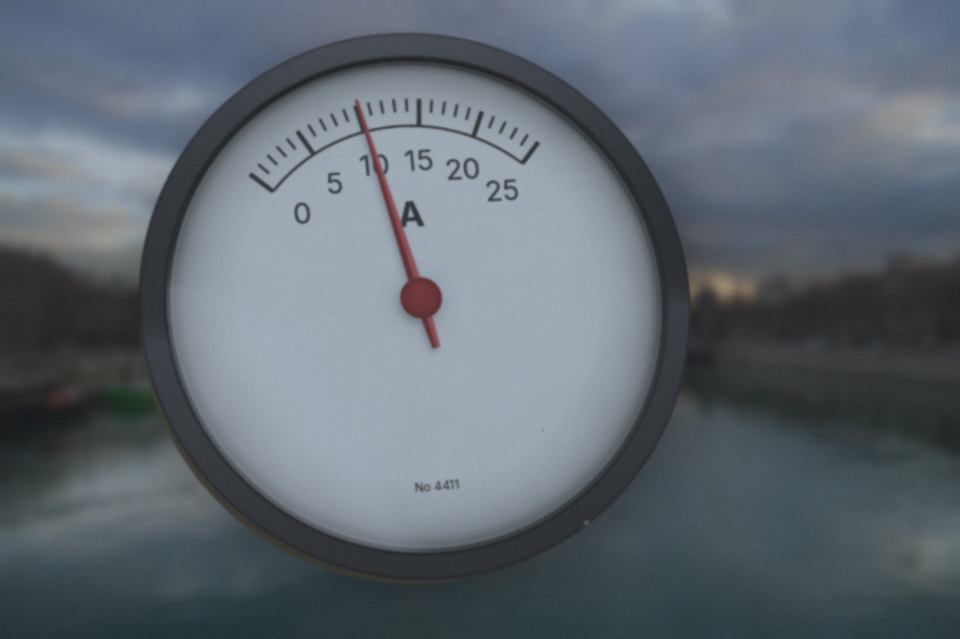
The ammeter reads **10** A
